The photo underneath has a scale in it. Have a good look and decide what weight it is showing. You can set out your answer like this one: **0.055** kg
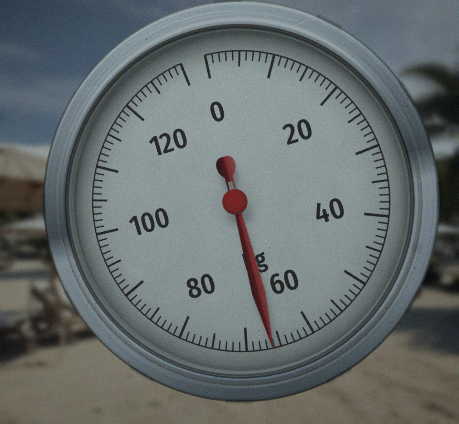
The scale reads **66** kg
